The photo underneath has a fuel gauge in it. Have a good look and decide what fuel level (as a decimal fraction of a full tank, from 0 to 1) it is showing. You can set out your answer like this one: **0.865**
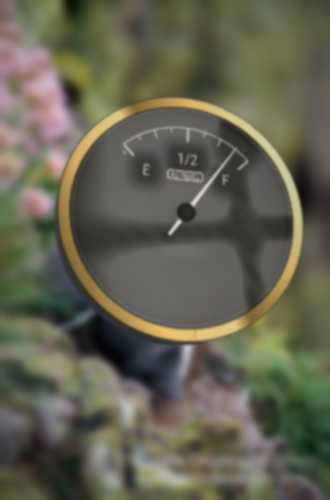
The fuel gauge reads **0.875**
